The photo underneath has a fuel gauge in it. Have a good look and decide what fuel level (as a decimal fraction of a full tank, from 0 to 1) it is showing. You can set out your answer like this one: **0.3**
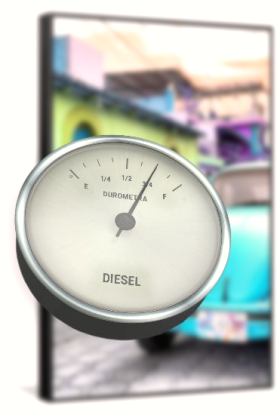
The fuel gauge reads **0.75**
